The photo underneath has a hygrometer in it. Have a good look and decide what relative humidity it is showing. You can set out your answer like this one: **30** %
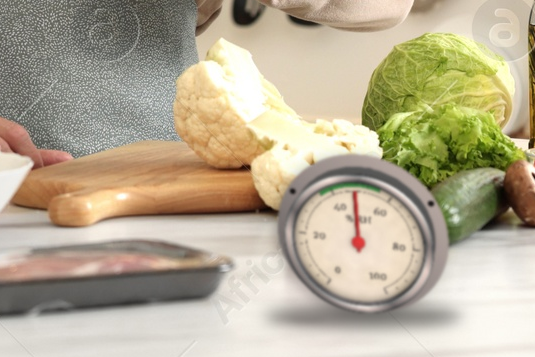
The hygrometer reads **48** %
